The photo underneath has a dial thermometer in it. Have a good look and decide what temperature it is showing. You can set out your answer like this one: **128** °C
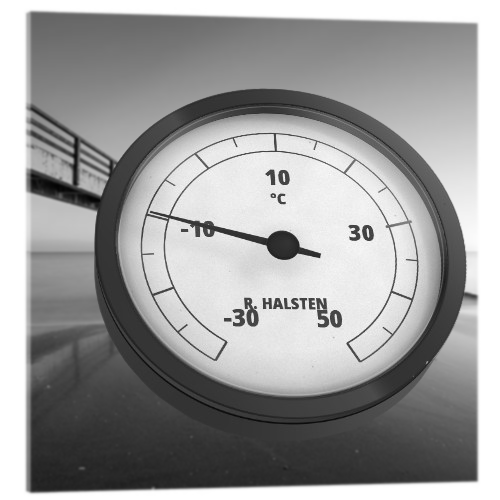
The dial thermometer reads **-10** °C
